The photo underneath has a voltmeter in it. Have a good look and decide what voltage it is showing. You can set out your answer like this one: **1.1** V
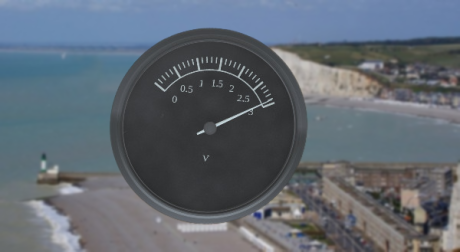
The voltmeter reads **2.9** V
